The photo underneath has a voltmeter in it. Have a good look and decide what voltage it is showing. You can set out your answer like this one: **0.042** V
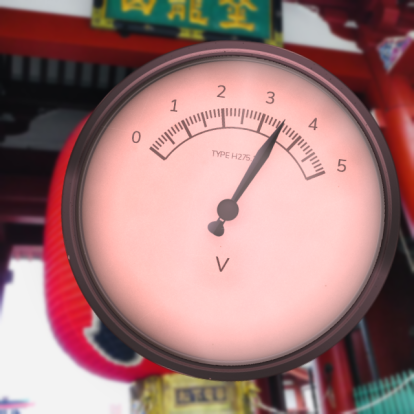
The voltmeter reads **3.5** V
